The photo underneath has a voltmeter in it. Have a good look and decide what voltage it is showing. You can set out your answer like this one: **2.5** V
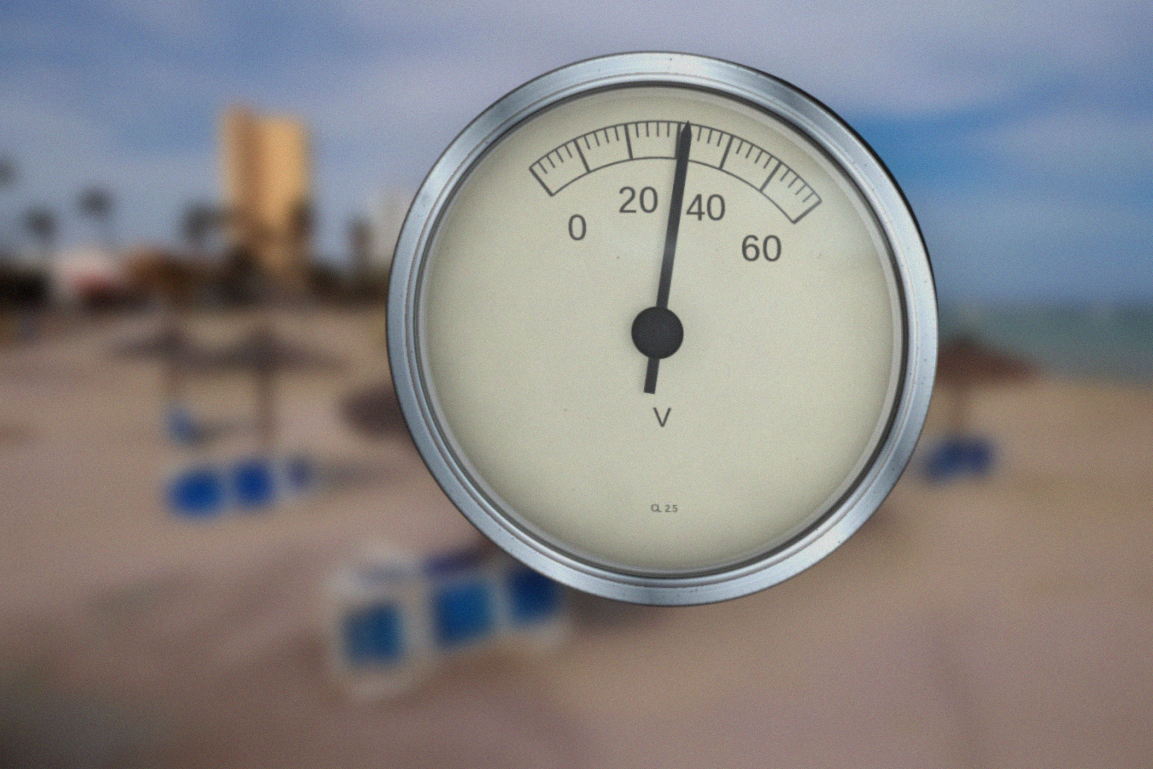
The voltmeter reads **32** V
